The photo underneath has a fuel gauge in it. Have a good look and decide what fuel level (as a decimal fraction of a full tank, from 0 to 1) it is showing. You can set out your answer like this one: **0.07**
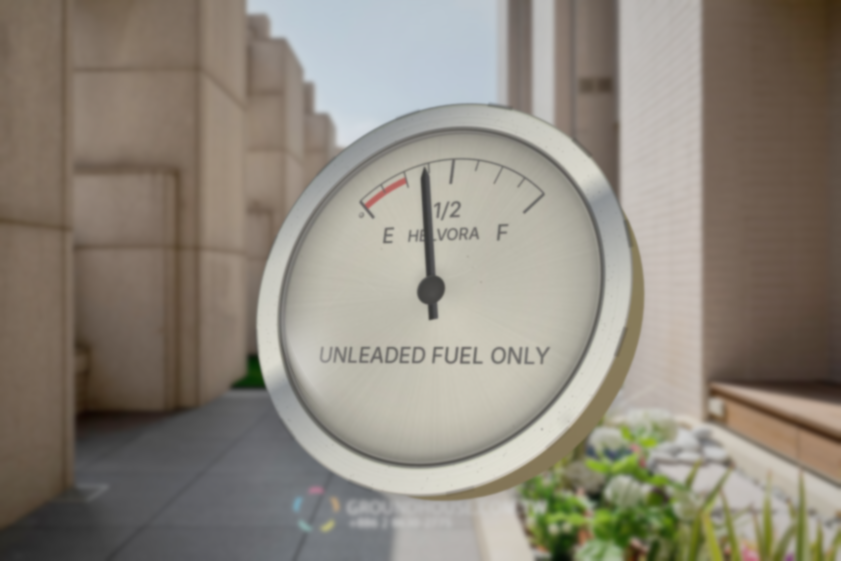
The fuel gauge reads **0.375**
